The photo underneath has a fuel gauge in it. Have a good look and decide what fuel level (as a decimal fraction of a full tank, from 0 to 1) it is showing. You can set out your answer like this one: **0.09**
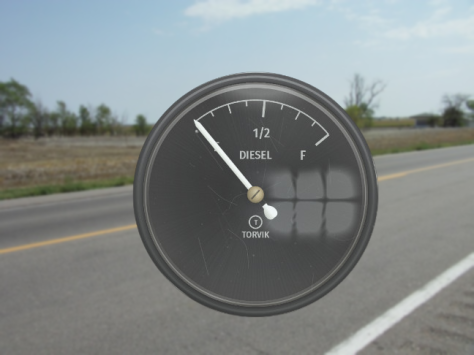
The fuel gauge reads **0**
